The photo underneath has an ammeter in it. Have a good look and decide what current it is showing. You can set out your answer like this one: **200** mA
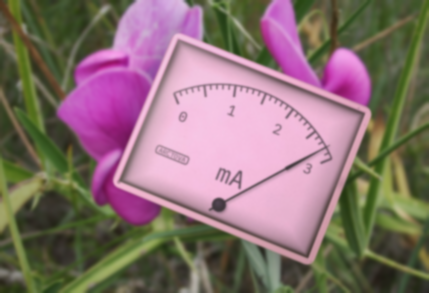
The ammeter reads **2.8** mA
